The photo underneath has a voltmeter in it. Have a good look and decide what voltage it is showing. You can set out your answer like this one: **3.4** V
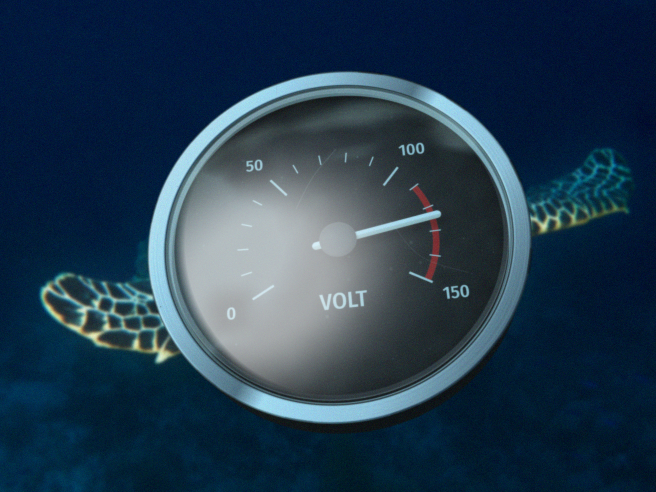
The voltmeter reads **125** V
